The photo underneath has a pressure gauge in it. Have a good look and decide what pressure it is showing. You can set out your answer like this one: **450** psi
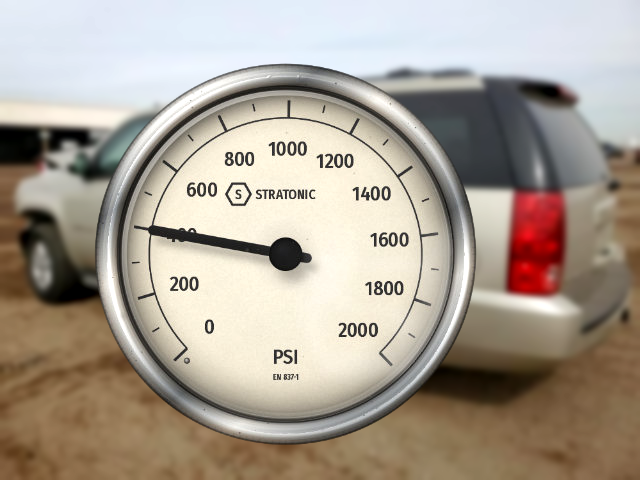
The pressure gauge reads **400** psi
